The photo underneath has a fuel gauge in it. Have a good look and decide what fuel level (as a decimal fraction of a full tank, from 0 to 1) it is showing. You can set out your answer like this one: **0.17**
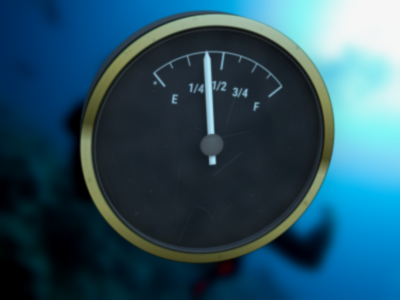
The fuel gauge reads **0.375**
